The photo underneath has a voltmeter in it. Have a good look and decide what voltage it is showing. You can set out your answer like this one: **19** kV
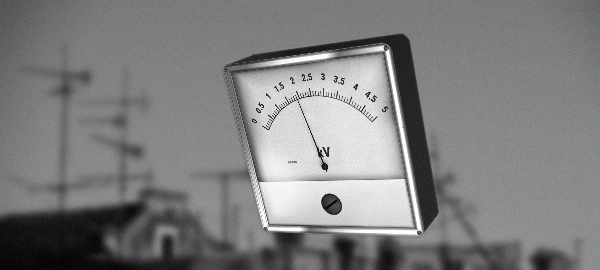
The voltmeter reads **2** kV
